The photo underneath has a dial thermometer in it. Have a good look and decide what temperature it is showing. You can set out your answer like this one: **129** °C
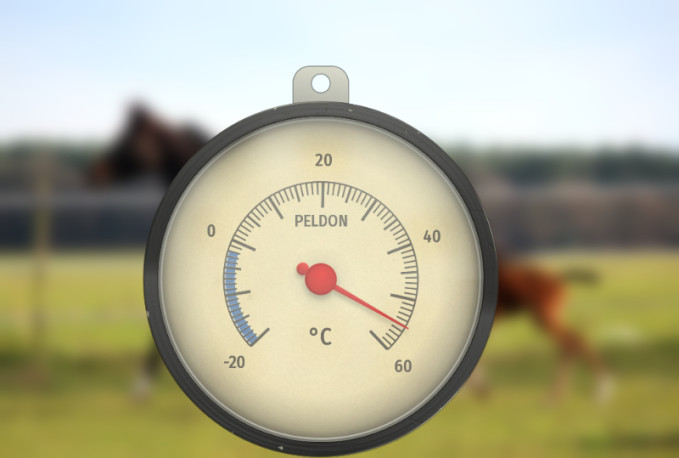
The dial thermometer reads **55** °C
